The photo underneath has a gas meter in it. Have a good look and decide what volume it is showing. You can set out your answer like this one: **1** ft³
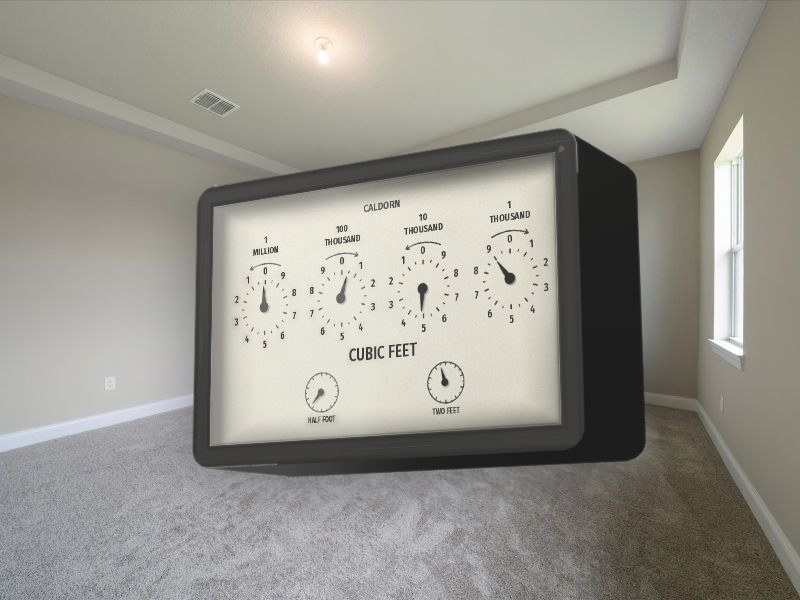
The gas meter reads **4900** ft³
